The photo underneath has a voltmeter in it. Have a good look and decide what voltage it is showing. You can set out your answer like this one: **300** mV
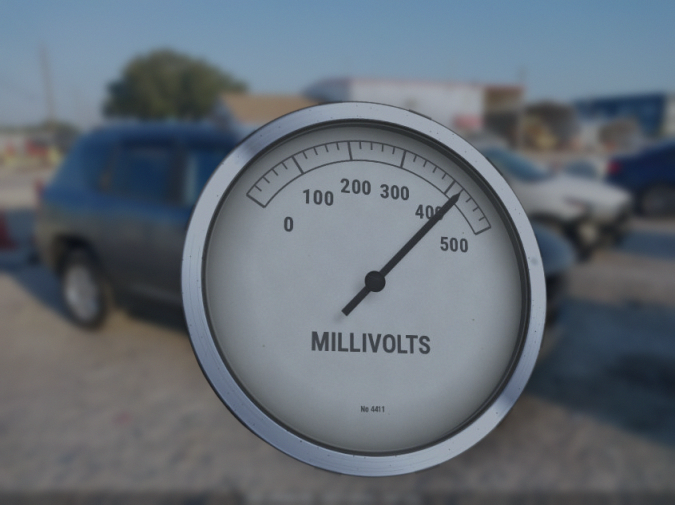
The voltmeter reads **420** mV
